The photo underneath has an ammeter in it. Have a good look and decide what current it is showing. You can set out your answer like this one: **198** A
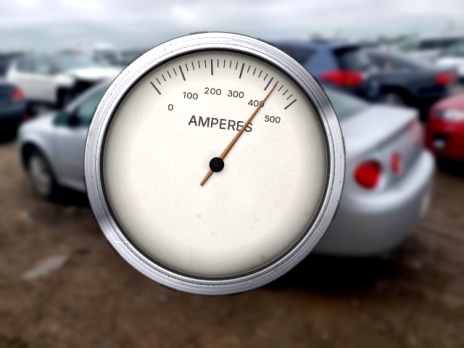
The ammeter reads **420** A
